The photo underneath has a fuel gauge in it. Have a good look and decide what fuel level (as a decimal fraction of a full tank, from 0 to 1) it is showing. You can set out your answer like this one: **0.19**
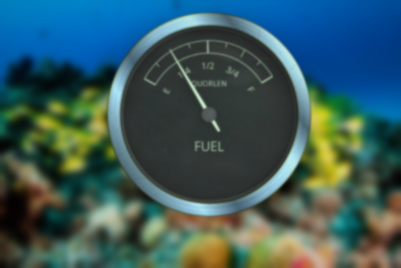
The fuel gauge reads **0.25**
